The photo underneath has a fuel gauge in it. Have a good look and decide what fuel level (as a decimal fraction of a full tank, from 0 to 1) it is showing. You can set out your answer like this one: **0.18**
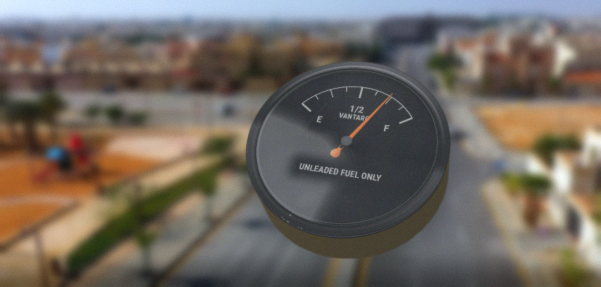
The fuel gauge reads **0.75**
